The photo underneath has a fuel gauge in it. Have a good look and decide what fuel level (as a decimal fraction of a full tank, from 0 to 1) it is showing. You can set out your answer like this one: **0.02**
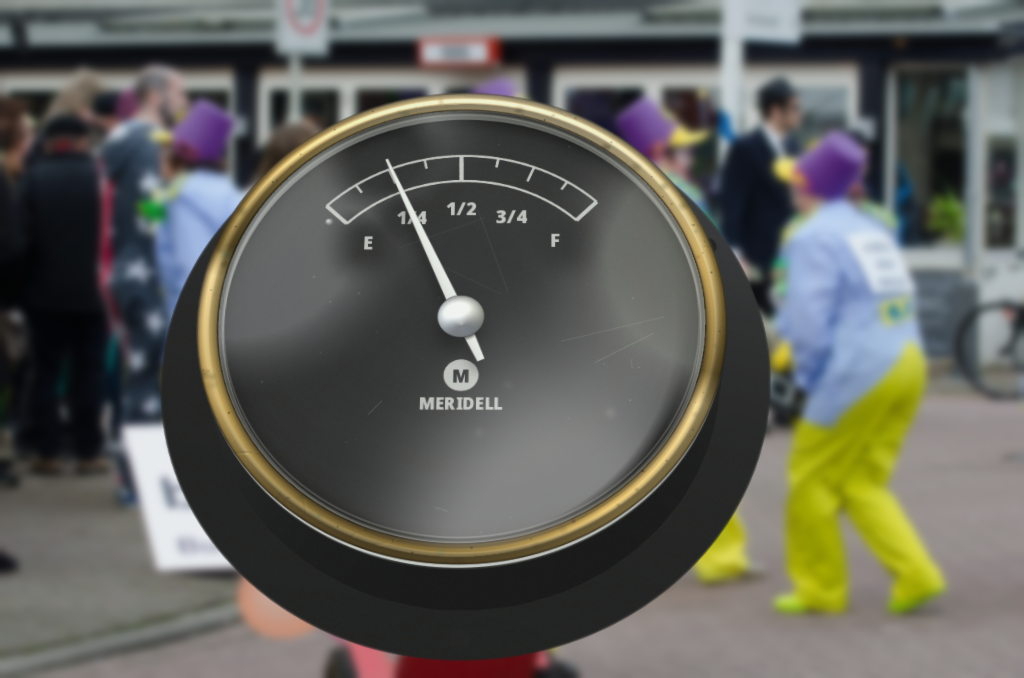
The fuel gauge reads **0.25**
